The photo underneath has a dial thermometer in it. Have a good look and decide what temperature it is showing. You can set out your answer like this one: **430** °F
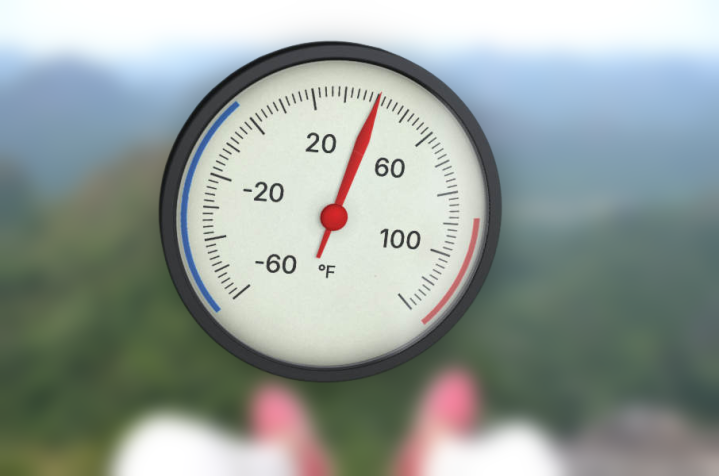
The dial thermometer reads **40** °F
